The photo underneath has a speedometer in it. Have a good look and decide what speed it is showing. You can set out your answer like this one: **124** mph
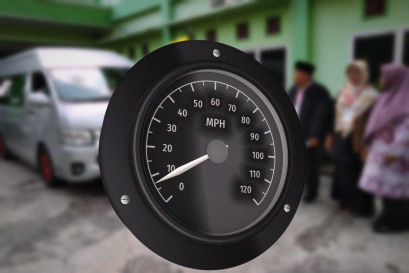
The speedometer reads **7.5** mph
